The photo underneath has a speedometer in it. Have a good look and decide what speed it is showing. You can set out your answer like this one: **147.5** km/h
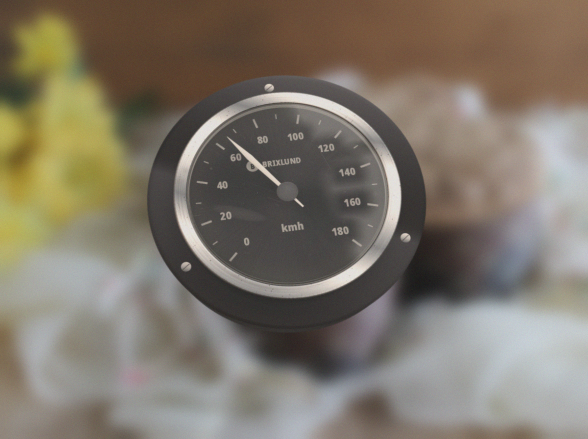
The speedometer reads **65** km/h
